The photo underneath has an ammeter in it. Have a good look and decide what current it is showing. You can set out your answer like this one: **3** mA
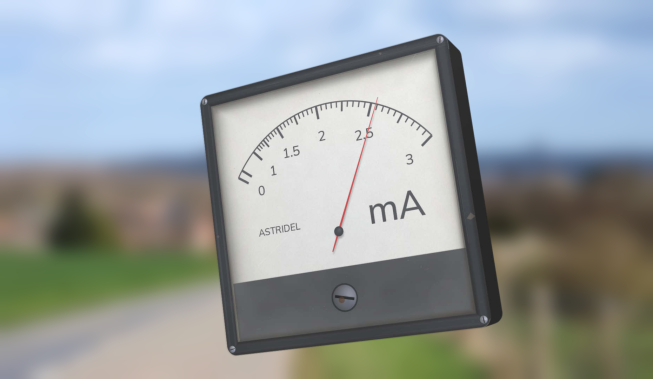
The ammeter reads **2.55** mA
